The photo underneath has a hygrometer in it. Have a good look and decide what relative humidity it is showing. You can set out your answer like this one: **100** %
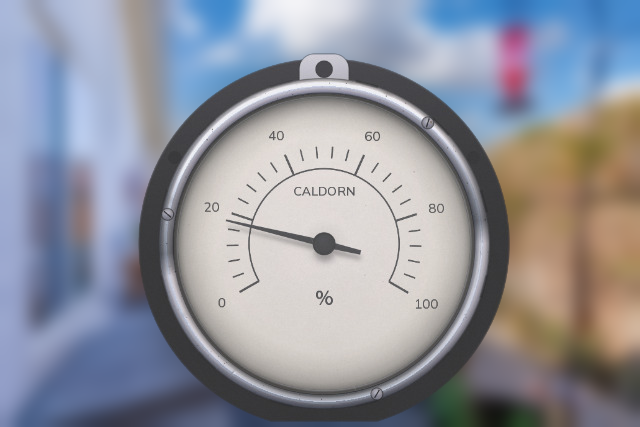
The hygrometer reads **18** %
